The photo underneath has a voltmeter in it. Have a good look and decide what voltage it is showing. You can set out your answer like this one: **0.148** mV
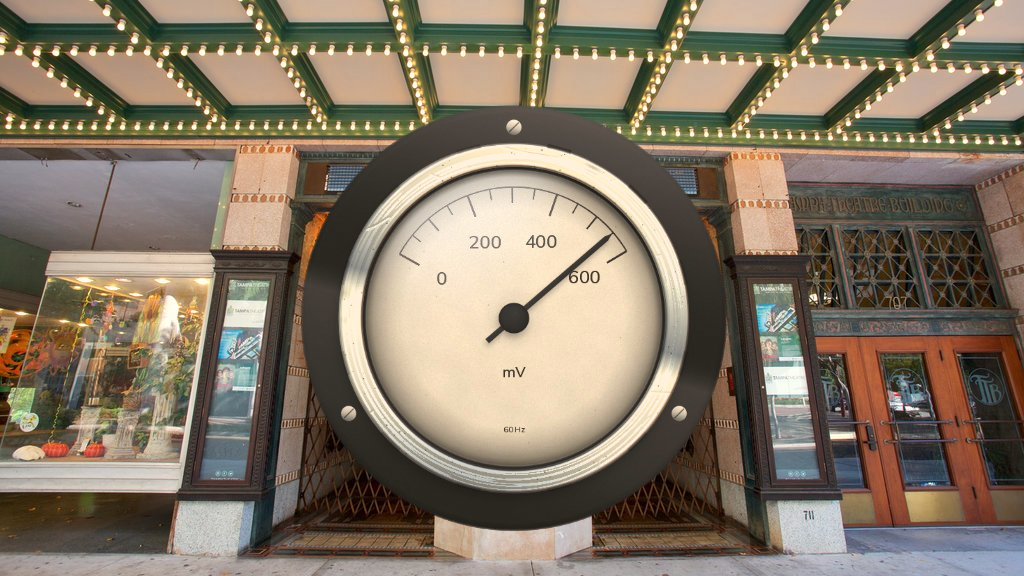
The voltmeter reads **550** mV
